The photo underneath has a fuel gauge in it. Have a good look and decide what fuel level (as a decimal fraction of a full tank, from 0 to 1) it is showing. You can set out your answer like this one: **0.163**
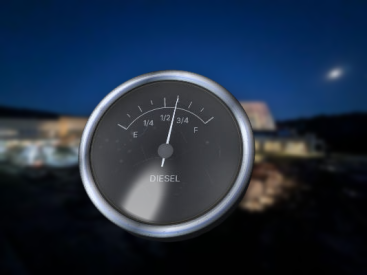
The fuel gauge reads **0.625**
